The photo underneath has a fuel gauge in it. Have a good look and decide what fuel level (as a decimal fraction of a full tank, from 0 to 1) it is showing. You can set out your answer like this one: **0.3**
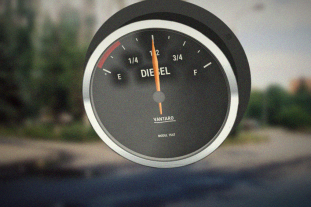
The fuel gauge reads **0.5**
